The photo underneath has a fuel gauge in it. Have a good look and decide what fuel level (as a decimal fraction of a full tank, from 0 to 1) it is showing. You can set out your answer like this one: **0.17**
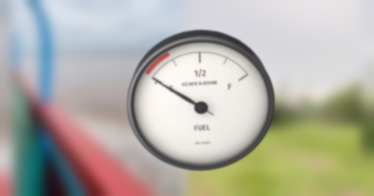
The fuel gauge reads **0**
